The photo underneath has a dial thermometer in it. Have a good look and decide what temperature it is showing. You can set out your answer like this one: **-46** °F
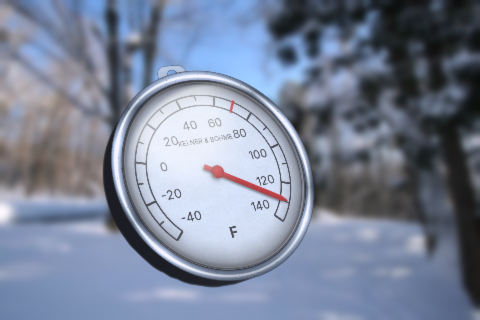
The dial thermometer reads **130** °F
